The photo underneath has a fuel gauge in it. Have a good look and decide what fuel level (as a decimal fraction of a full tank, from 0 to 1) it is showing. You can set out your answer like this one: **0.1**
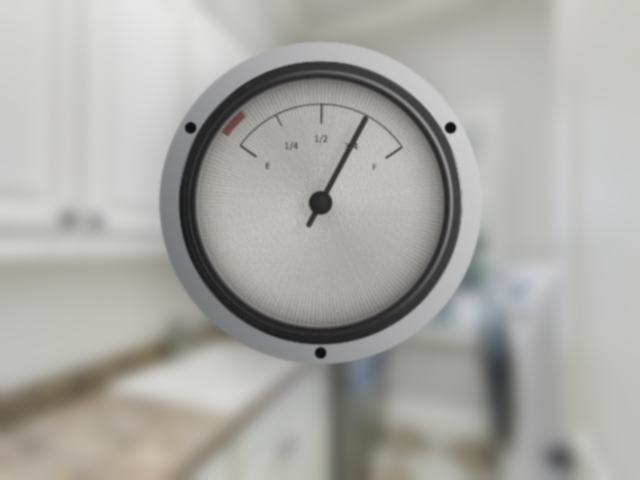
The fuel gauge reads **0.75**
